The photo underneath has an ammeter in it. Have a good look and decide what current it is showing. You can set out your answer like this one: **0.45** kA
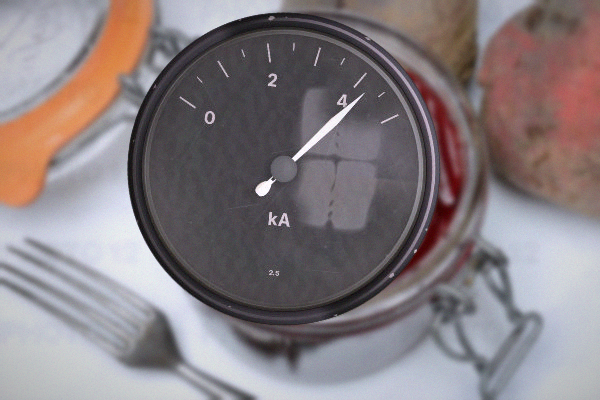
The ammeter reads **4.25** kA
